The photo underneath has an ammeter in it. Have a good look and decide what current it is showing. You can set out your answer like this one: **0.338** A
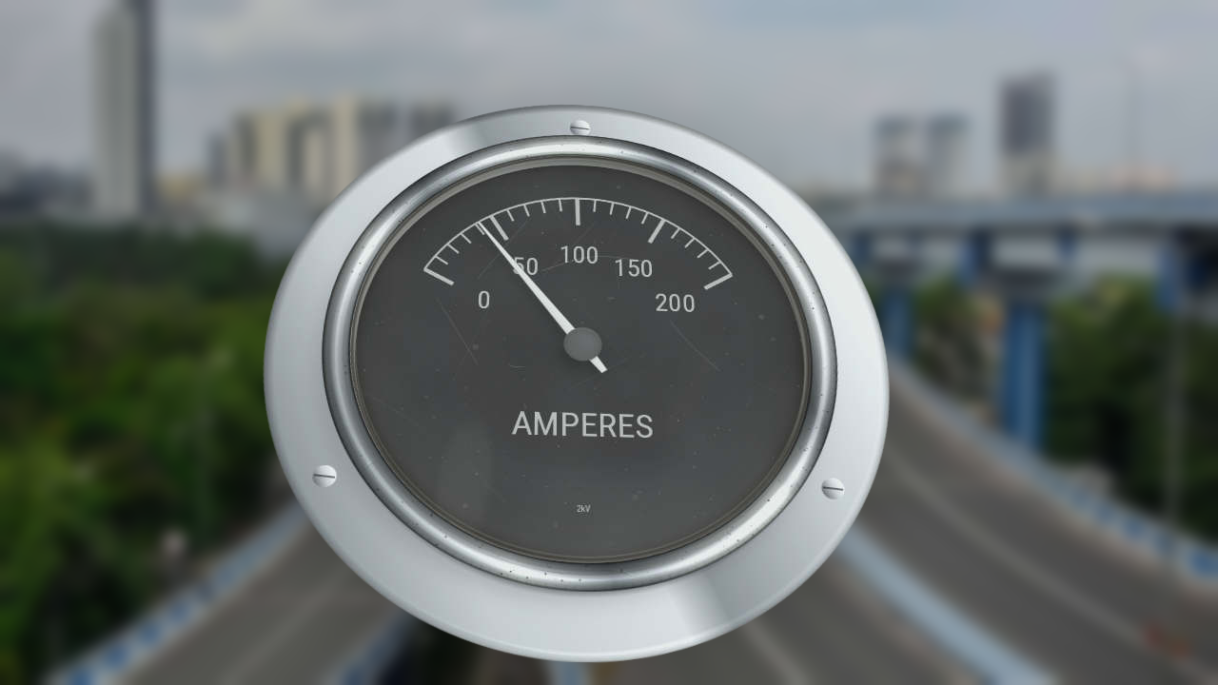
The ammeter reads **40** A
